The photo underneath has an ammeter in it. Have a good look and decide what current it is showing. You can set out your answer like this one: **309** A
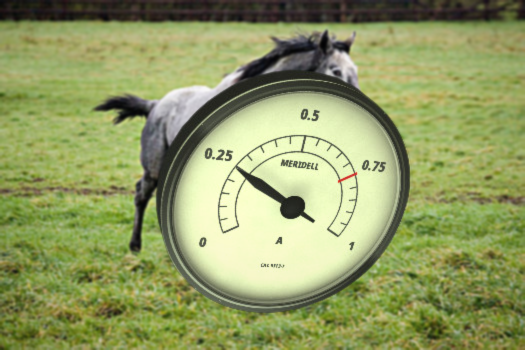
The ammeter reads **0.25** A
